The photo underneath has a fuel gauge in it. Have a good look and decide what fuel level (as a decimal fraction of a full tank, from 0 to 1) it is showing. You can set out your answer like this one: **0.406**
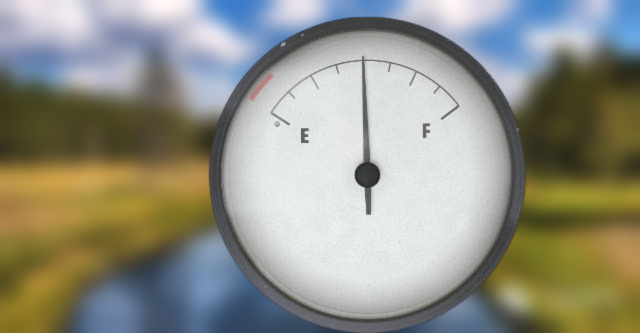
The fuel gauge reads **0.5**
